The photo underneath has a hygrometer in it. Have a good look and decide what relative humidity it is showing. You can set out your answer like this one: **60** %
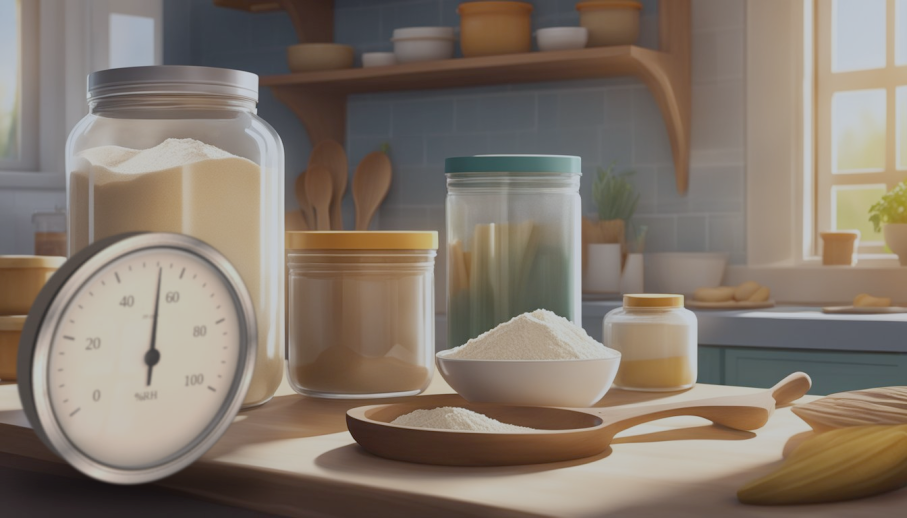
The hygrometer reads **52** %
